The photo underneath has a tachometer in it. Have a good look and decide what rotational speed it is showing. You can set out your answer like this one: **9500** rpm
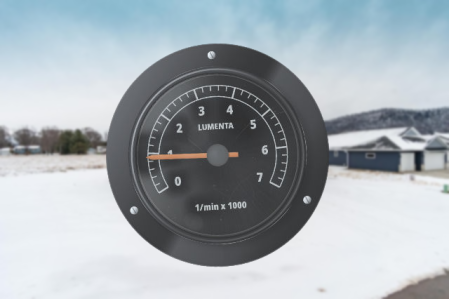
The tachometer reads **900** rpm
